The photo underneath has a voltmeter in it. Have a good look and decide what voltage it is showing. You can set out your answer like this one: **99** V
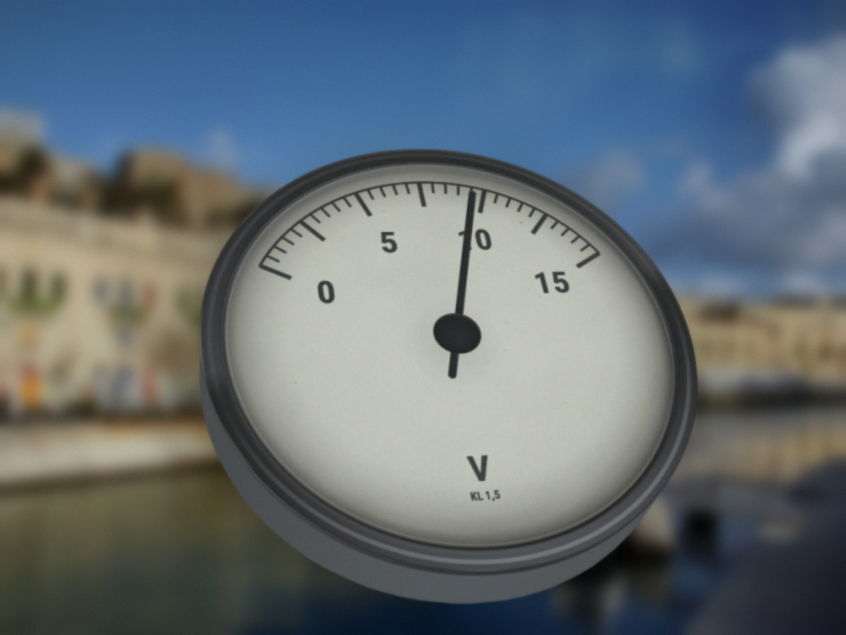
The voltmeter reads **9.5** V
